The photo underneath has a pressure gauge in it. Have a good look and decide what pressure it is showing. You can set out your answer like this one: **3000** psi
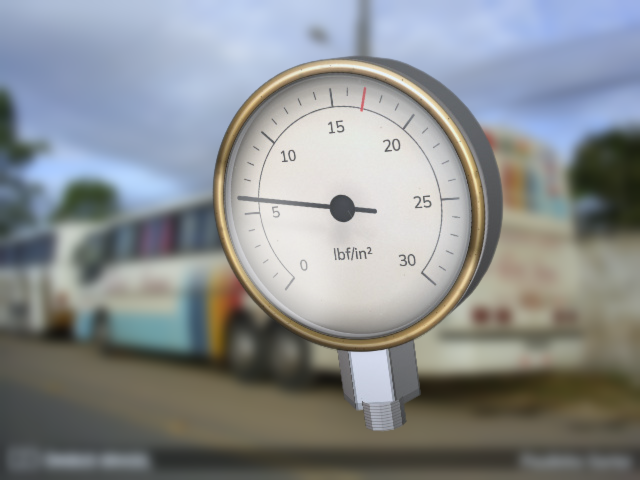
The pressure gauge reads **6** psi
